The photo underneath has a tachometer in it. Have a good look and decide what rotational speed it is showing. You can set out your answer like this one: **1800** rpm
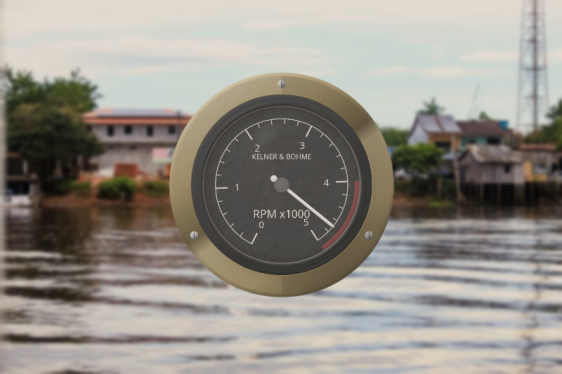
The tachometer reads **4700** rpm
